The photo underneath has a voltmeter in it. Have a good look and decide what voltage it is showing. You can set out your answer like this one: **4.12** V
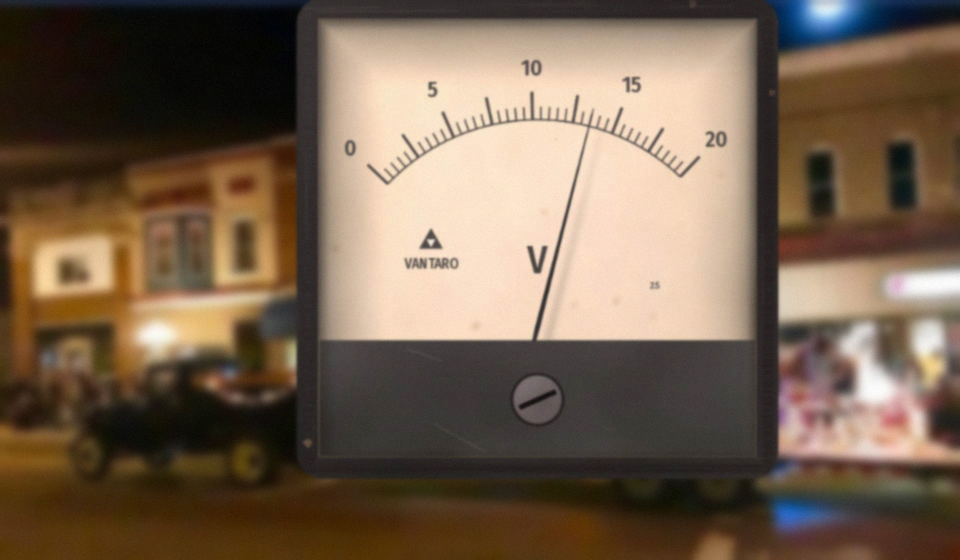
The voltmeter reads **13.5** V
